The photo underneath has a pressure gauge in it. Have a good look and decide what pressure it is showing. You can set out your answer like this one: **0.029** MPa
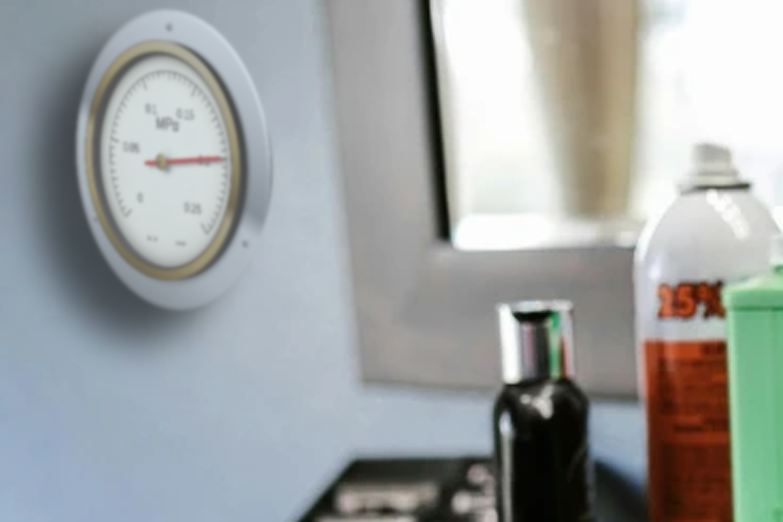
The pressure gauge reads **0.2** MPa
